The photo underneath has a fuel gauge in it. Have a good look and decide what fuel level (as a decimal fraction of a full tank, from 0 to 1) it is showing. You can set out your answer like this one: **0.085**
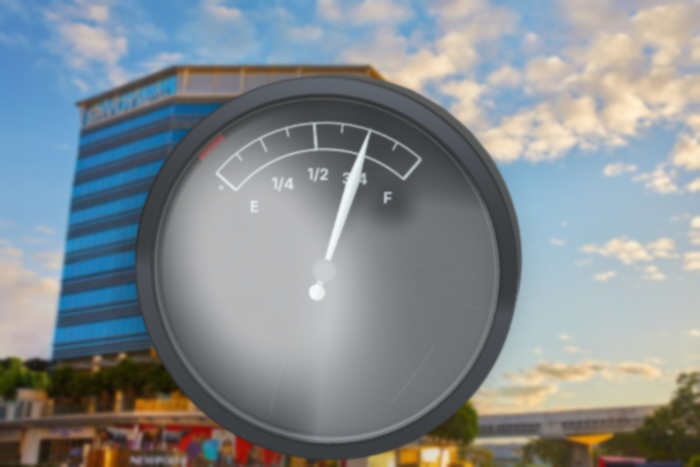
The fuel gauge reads **0.75**
